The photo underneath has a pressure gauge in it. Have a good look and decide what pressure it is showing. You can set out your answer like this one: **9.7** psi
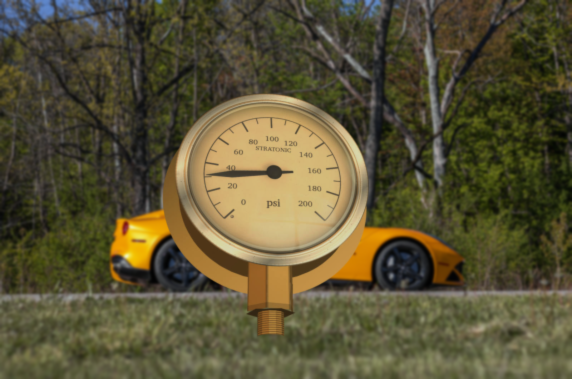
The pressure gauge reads **30** psi
